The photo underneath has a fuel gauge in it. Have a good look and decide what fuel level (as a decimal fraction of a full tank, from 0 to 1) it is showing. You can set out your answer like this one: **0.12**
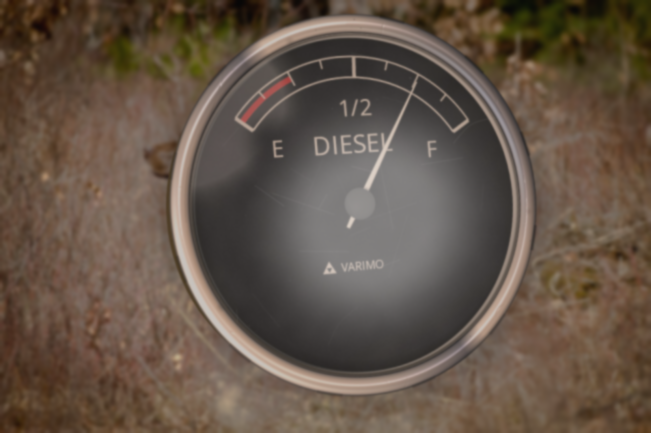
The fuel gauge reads **0.75**
